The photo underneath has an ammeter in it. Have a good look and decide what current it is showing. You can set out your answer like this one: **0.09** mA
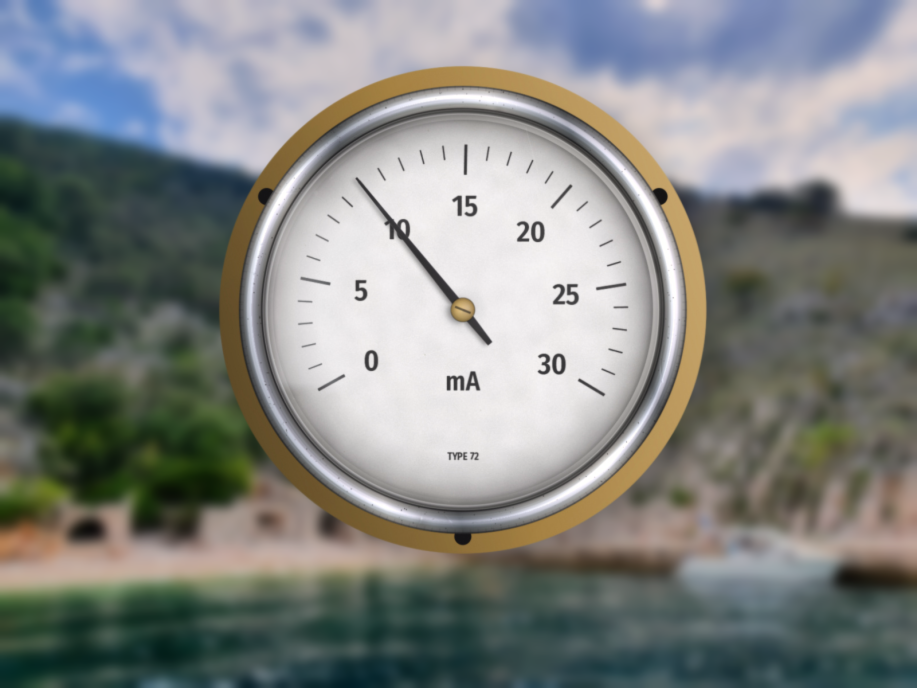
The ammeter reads **10** mA
